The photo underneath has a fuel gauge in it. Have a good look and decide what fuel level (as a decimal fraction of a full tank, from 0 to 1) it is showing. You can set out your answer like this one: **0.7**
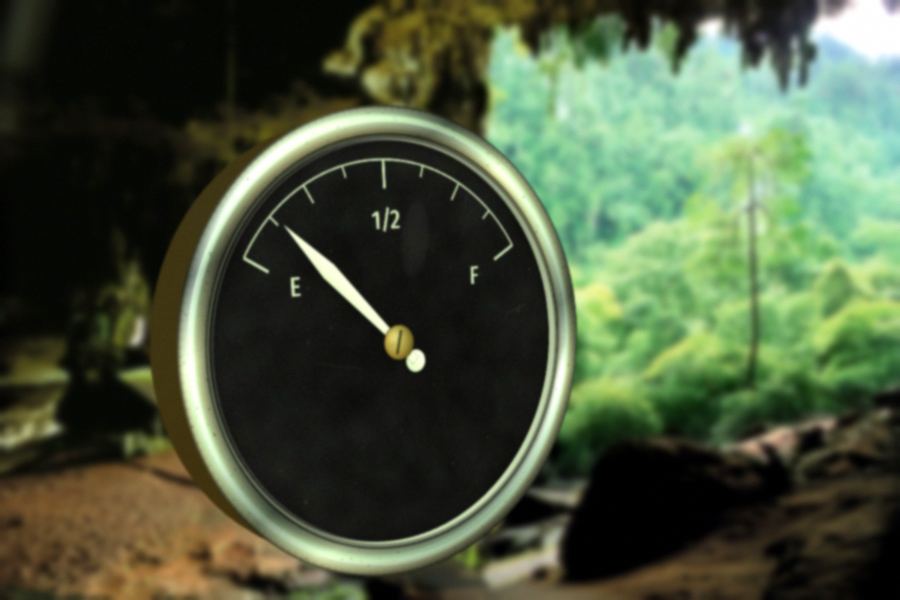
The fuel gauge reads **0.125**
